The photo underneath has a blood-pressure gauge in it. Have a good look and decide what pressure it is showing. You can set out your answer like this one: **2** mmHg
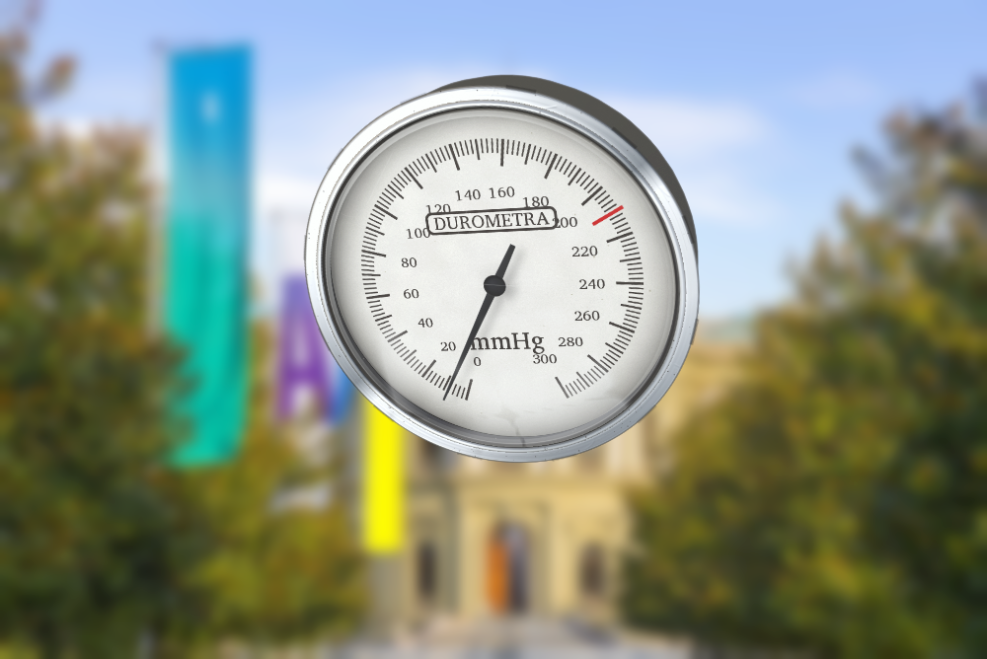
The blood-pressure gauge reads **8** mmHg
